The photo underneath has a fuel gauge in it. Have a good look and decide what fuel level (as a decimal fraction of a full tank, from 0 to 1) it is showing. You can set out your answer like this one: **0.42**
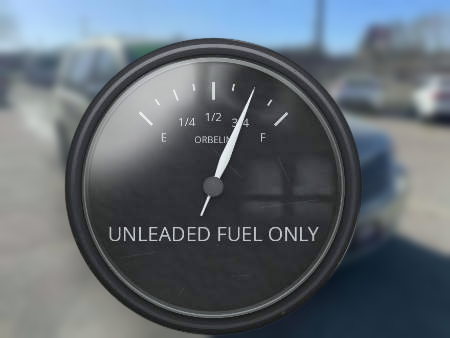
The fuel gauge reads **0.75**
